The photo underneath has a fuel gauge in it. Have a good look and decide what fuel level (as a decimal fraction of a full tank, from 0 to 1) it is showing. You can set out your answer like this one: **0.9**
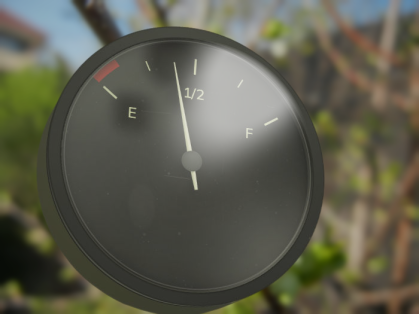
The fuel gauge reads **0.375**
